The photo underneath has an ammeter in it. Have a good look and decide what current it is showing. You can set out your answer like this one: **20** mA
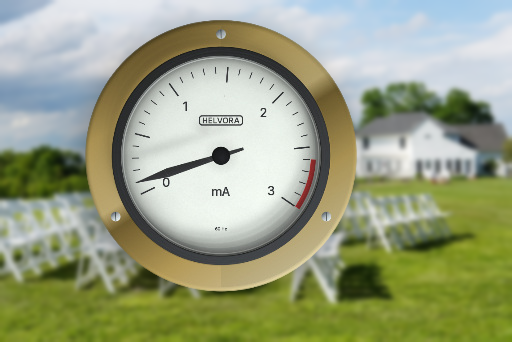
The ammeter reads **0.1** mA
